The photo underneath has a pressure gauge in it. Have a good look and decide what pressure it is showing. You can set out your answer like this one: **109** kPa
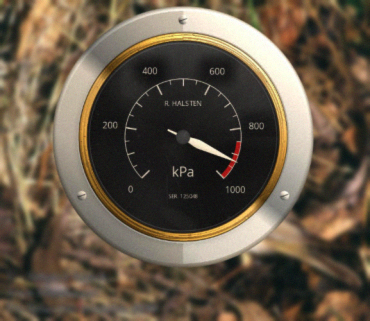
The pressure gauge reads **925** kPa
